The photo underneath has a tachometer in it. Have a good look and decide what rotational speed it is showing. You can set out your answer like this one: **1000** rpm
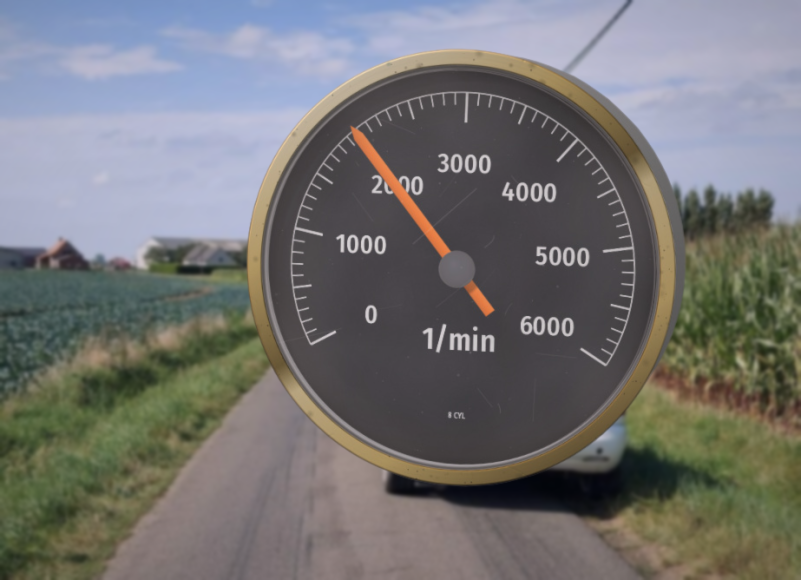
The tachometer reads **2000** rpm
